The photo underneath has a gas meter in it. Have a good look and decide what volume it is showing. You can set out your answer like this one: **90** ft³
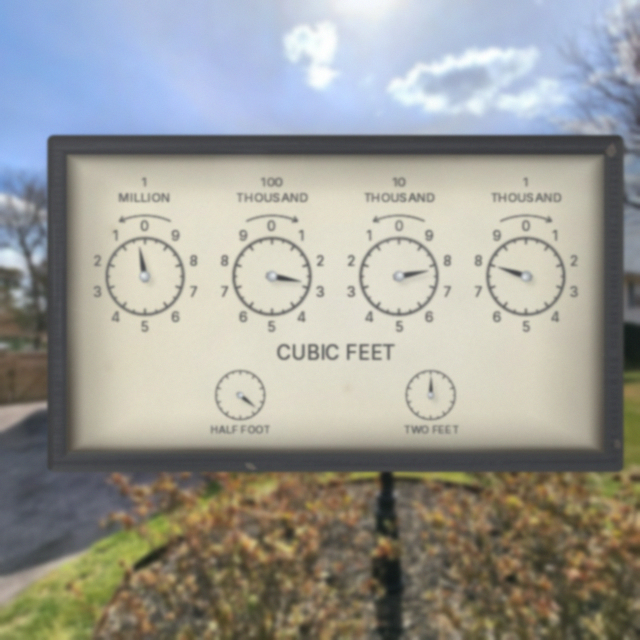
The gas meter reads **27800** ft³
